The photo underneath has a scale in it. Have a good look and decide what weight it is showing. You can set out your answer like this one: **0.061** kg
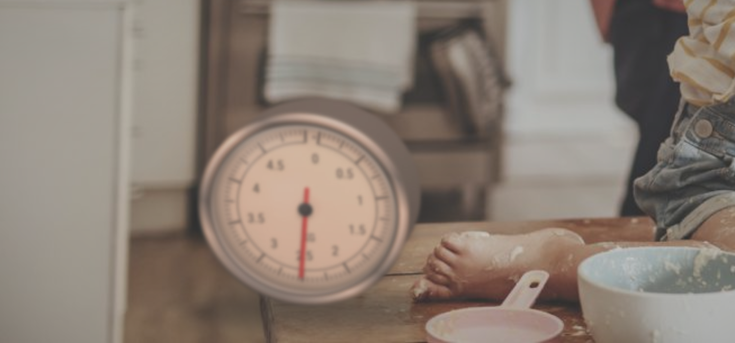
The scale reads **2.5** kg
